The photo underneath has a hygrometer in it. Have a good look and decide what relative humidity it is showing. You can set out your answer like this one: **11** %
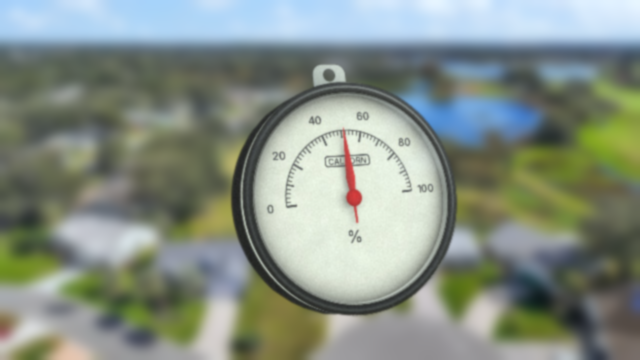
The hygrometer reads **50** %
